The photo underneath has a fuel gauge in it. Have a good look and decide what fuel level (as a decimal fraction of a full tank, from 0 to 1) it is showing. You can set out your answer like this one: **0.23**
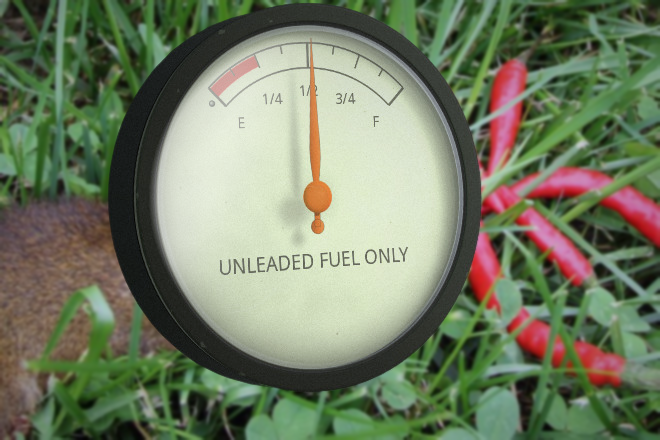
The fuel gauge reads **0.5**
